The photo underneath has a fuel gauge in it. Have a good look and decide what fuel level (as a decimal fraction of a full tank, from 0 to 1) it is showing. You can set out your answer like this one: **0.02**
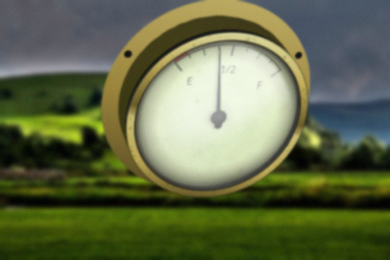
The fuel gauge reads **0.375**
